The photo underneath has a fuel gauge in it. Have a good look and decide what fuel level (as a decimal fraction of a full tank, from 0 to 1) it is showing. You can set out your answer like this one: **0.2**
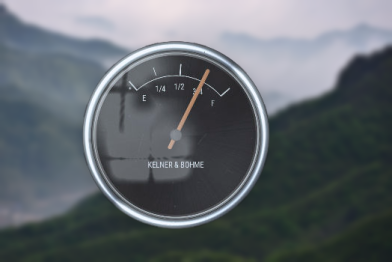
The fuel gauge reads **0.75**
